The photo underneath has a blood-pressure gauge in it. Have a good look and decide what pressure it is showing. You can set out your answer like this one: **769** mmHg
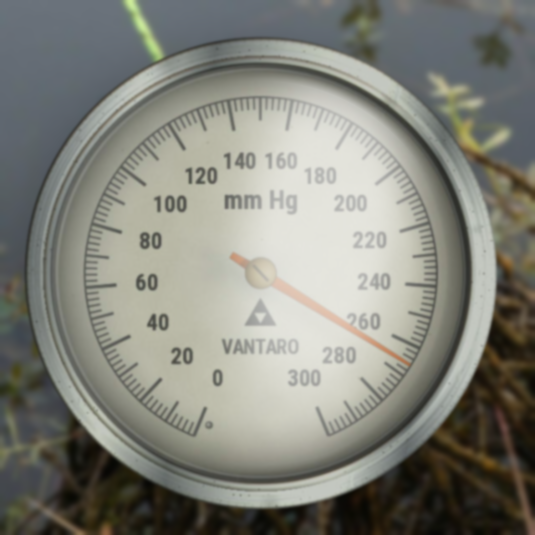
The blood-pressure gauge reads **266** mmHg
